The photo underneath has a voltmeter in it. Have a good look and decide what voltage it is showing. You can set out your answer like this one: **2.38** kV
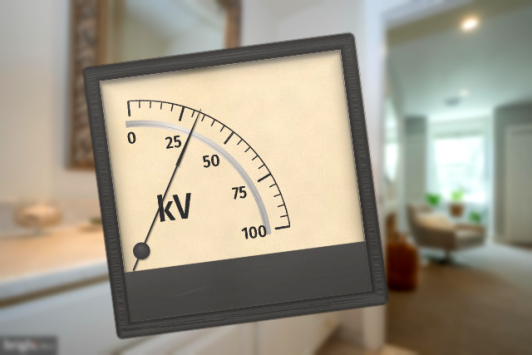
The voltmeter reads **32.5** kV
